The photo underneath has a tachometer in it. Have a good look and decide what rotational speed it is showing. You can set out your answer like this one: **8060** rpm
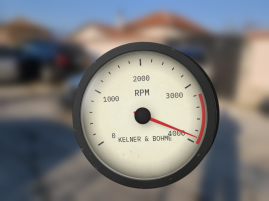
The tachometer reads **3900** rpm
